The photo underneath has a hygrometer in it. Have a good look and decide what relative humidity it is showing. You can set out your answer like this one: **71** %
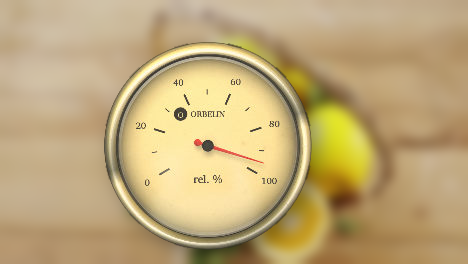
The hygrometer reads **95** %
